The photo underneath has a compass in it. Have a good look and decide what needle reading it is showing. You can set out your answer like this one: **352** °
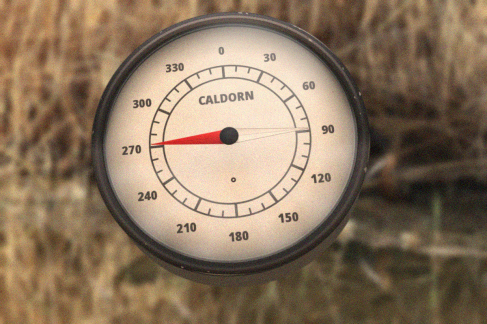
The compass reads **270** °
